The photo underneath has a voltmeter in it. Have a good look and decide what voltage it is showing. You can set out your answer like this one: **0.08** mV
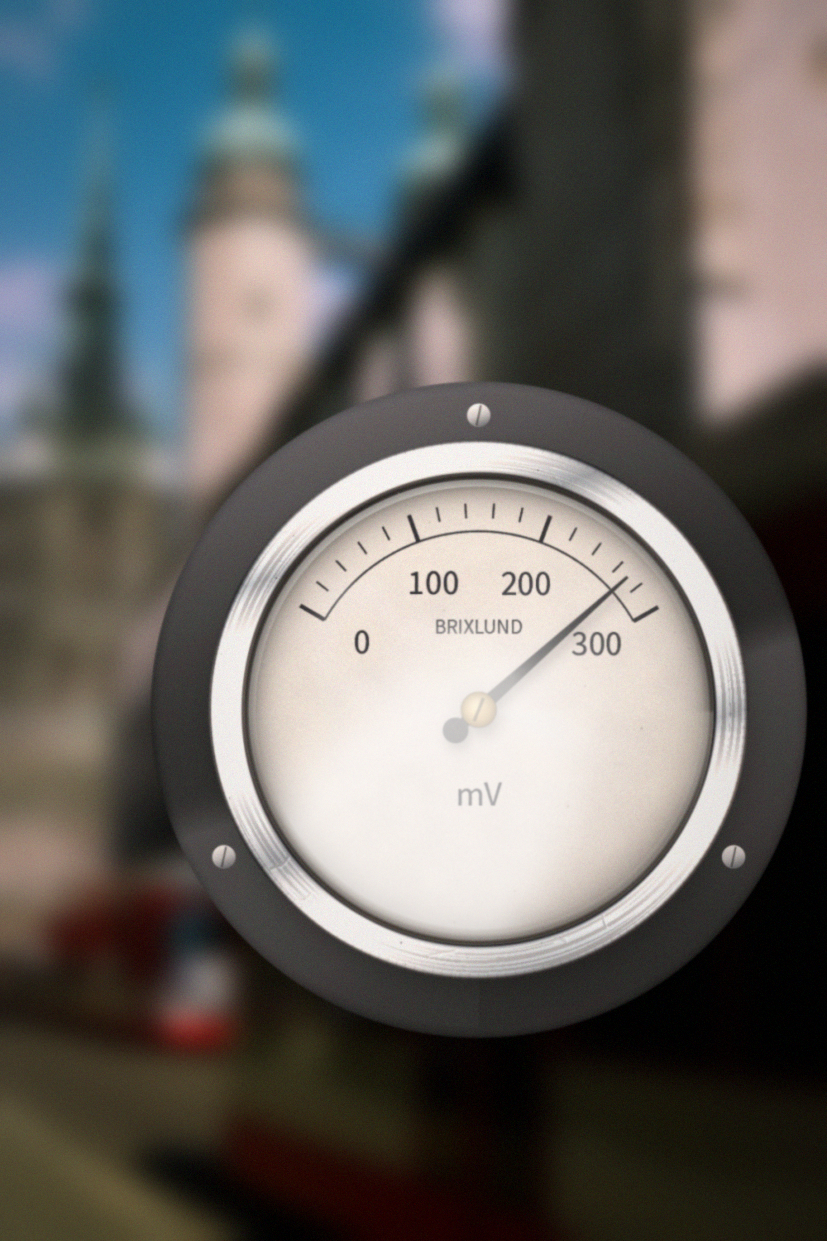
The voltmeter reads **270** mV
